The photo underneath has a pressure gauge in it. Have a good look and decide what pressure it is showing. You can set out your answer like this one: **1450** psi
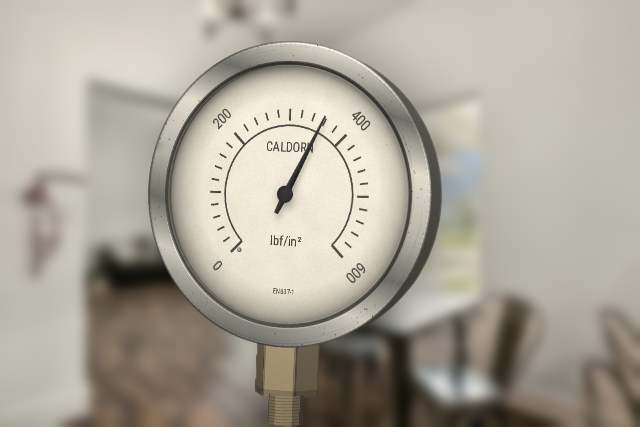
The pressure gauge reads **360** psi
